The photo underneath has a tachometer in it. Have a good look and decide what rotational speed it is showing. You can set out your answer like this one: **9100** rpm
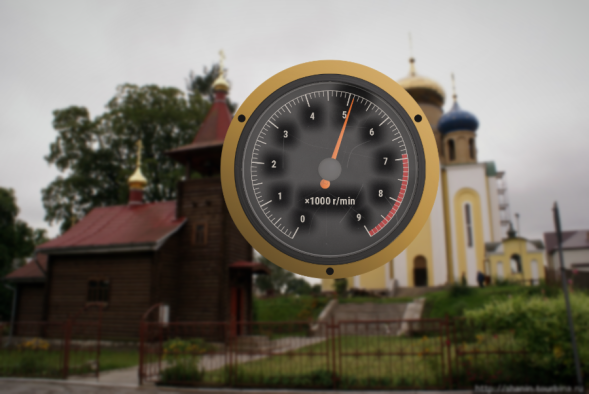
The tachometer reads **5100** rpm
